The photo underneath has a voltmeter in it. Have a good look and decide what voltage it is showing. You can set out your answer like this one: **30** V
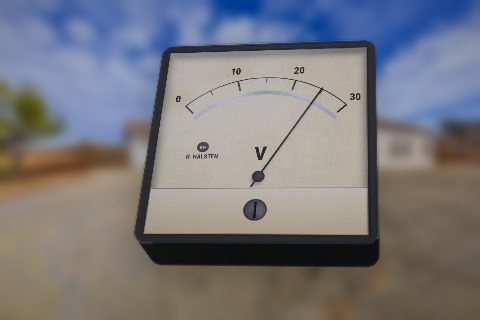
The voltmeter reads **25** V
